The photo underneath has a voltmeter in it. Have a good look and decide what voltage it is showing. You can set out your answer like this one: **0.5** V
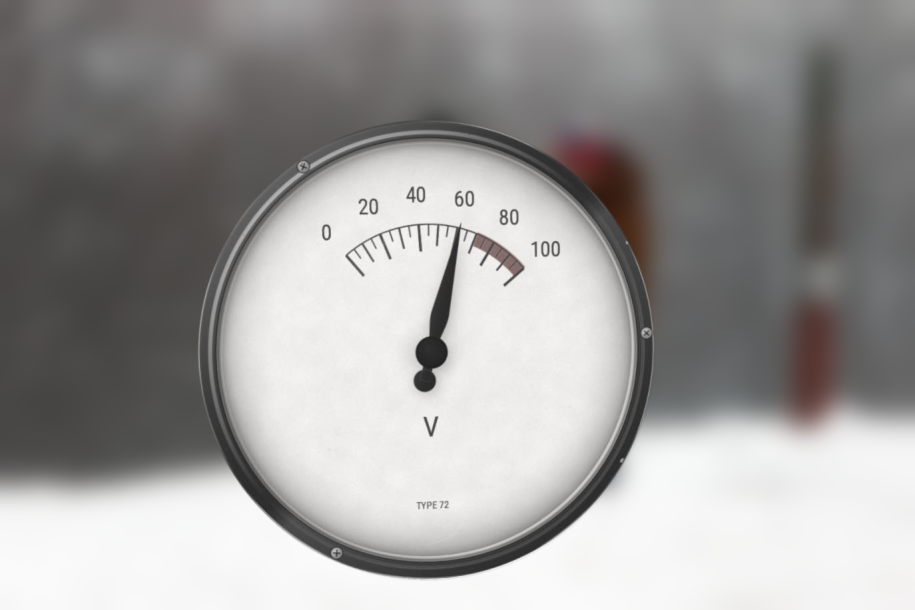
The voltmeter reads **60** V
